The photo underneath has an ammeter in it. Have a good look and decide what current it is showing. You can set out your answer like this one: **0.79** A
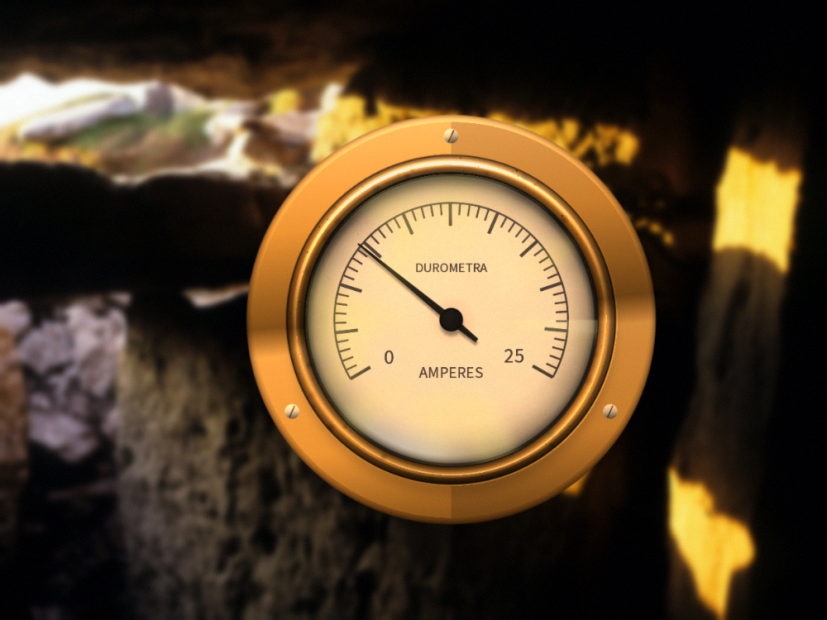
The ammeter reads **7.25** A
